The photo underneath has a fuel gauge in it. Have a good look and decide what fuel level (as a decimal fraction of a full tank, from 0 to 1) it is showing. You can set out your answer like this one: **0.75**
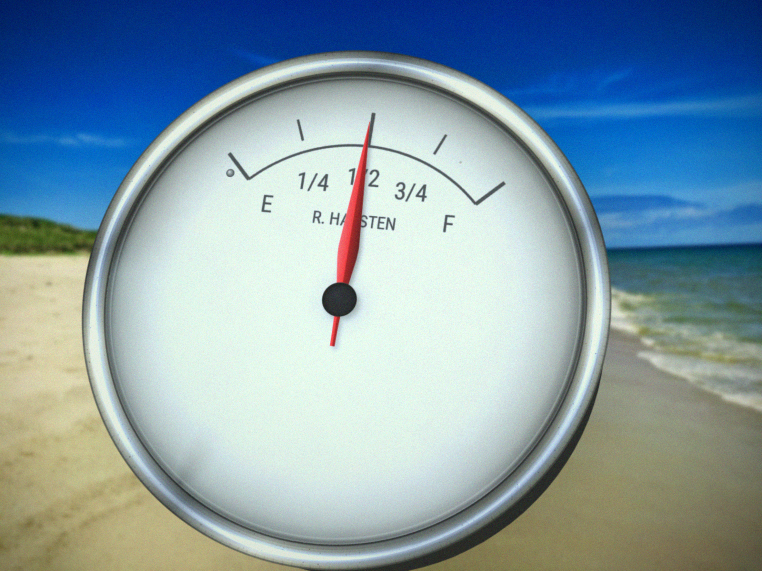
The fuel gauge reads **0.5**
